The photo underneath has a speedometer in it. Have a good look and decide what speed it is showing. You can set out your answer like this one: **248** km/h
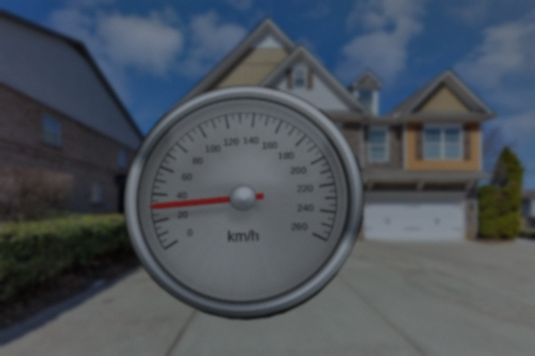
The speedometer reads **30** km/h
